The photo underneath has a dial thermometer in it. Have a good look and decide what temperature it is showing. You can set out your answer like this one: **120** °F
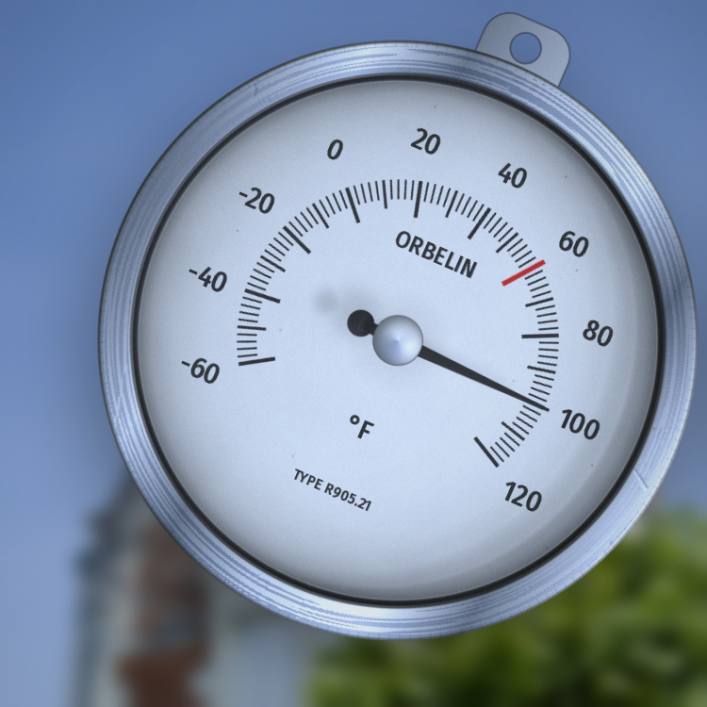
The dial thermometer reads **100** °F
